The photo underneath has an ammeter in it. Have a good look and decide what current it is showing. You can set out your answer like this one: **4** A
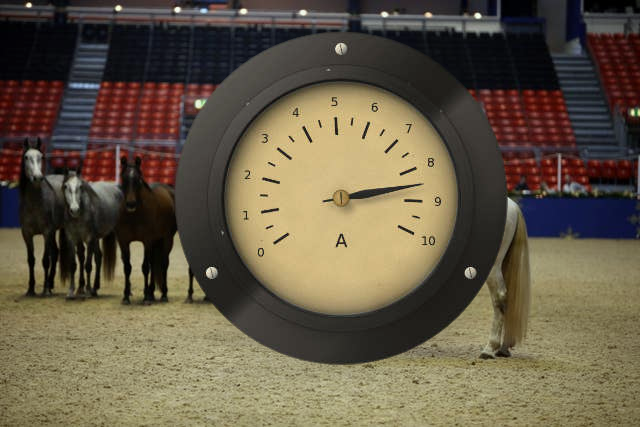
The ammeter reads **8.5** A
